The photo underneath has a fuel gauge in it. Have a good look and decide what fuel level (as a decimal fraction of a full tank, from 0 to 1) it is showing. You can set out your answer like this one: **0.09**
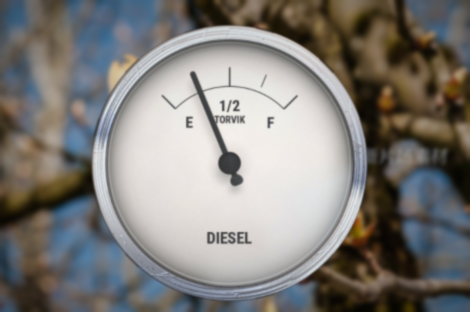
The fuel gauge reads **0.25**
